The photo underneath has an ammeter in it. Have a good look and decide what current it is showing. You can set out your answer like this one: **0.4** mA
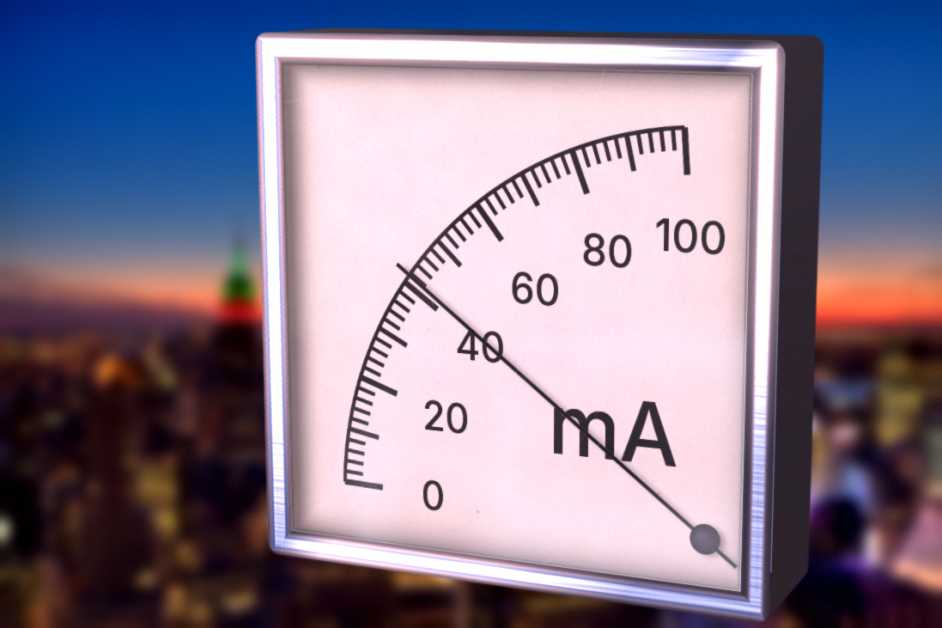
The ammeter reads **42** mA
